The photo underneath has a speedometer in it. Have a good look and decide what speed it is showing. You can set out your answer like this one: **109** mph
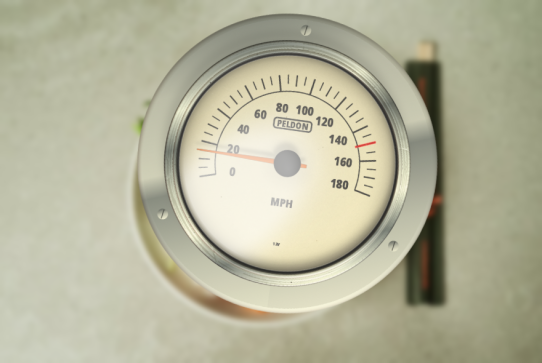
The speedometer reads **15** mph
